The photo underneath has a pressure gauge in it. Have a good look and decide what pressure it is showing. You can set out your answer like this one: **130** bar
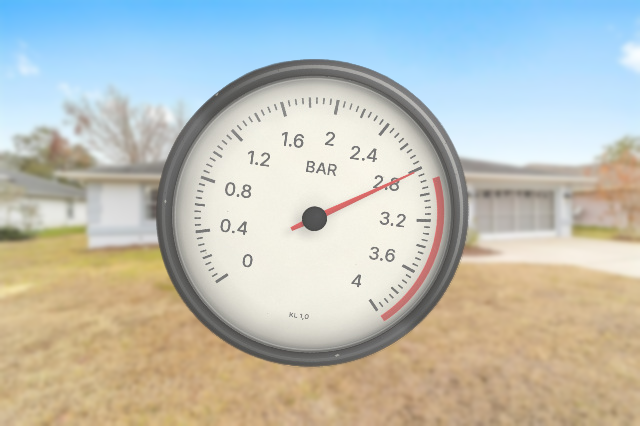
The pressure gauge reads **2.8** bar
